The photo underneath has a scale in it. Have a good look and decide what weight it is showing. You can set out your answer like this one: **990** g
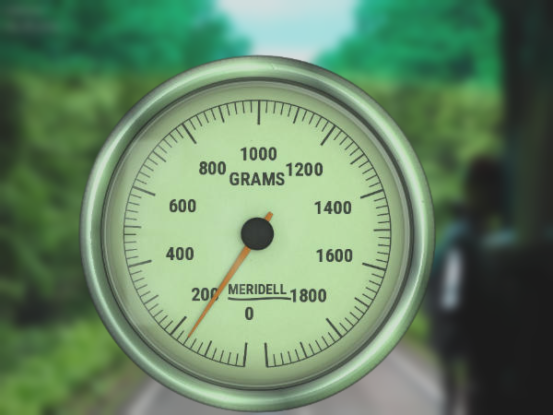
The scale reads **160** g
